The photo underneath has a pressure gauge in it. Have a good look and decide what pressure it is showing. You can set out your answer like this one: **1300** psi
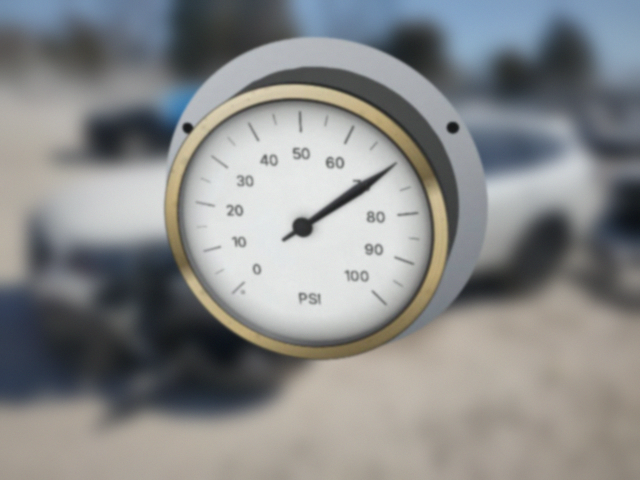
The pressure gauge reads **70** psi
